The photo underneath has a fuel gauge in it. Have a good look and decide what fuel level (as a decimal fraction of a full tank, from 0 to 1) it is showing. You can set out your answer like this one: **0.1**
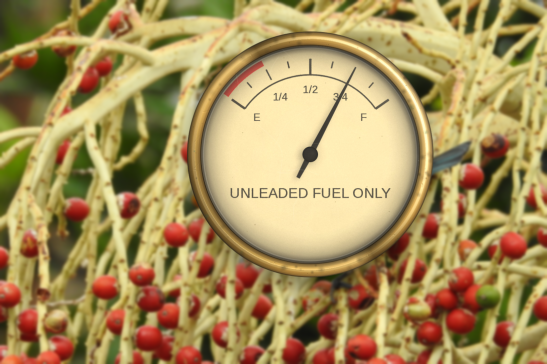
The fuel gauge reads **0.75**
